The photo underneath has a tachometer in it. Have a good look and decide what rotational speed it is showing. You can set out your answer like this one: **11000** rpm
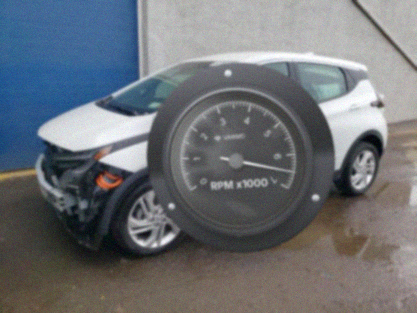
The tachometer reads **6500** rpm
